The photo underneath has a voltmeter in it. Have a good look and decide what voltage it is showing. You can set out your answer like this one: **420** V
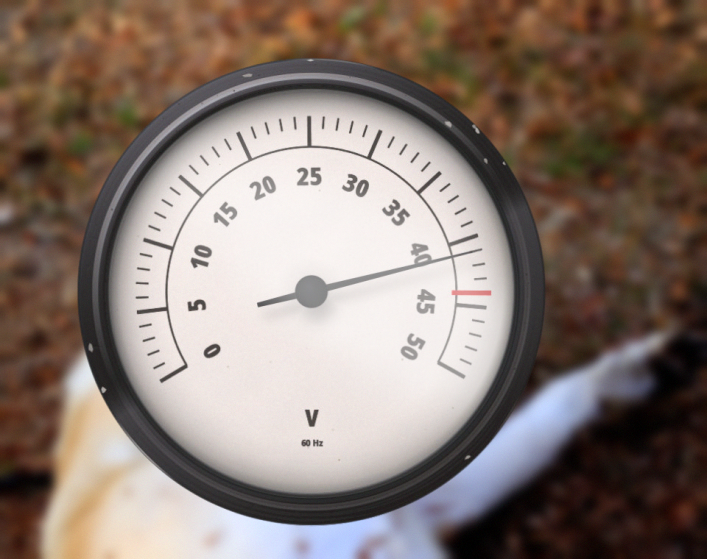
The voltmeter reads **41** V
